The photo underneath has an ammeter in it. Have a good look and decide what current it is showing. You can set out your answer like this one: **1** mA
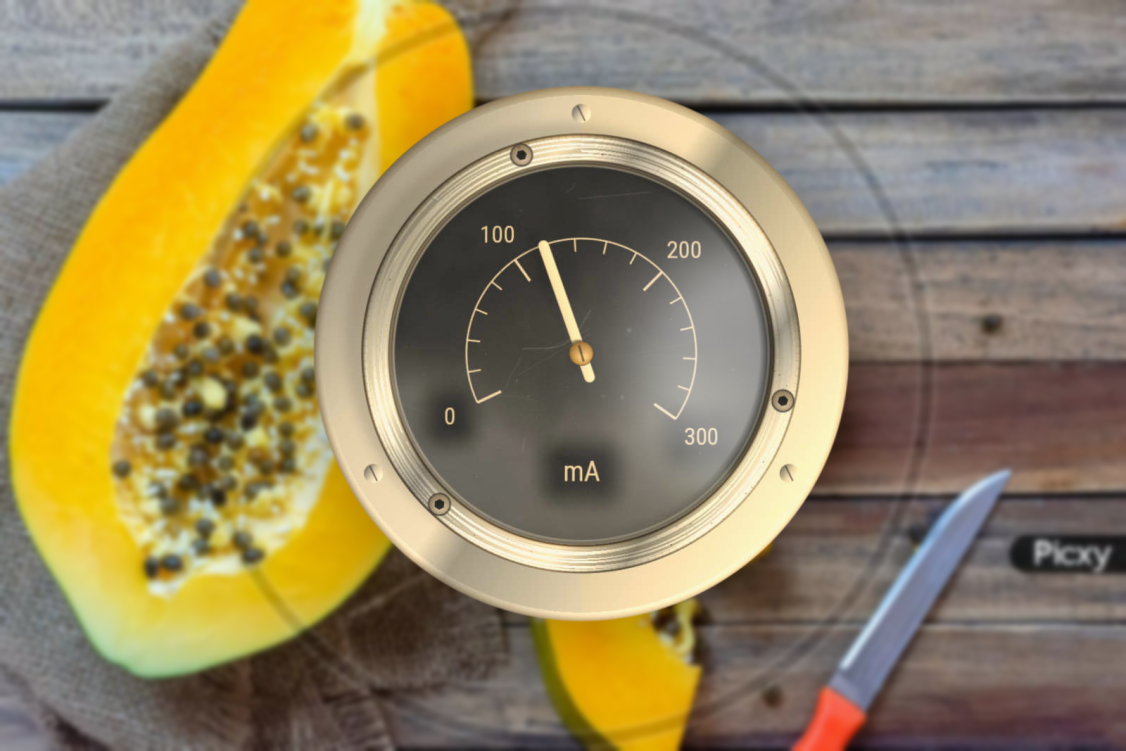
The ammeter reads **120** mA
